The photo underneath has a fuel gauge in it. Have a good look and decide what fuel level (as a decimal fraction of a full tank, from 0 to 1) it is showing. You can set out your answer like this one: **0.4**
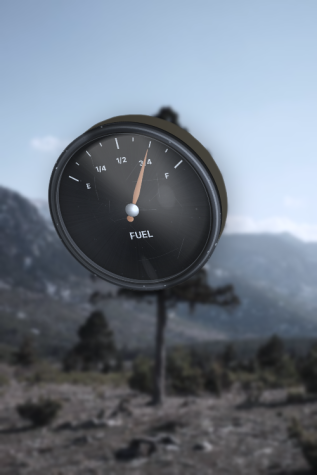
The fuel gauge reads **0.75**
